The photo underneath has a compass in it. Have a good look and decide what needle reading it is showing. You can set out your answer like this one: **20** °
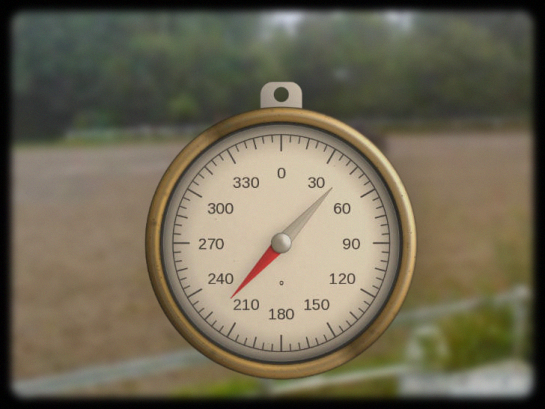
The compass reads **222.5** °
